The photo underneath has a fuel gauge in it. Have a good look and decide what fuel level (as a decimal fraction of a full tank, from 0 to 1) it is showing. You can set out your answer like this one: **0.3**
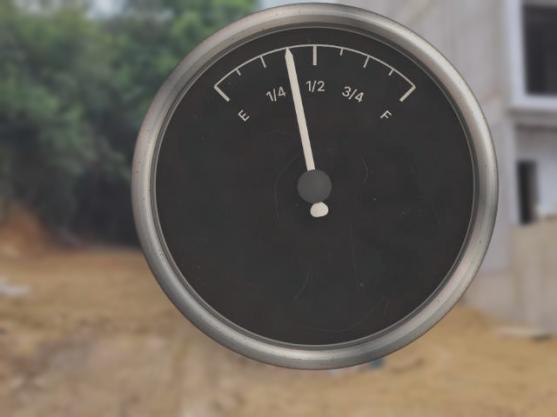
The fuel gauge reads **0.375**
